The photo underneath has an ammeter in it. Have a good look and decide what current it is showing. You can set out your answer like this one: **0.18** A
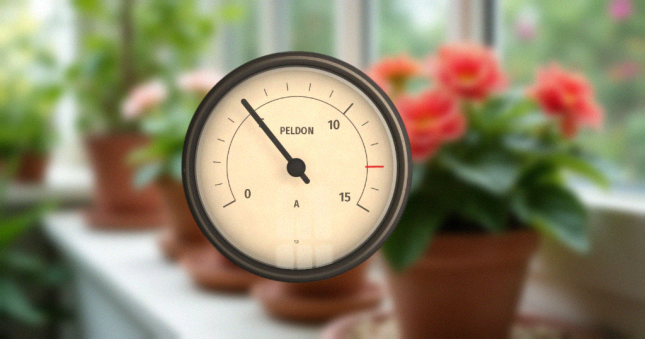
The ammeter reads **5** A
